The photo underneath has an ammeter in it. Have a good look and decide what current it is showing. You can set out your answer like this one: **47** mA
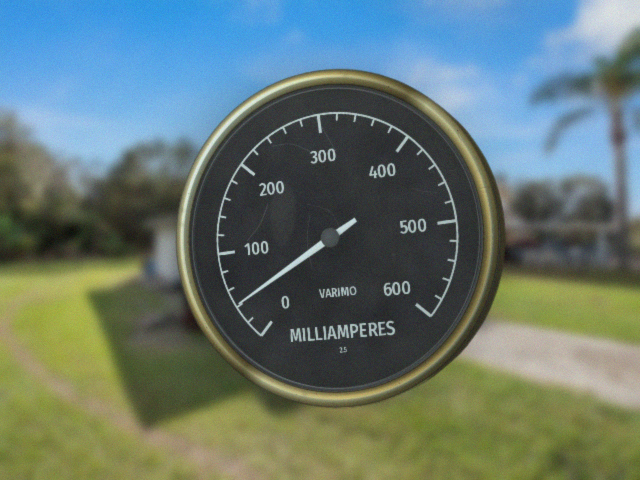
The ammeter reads **40** mA
